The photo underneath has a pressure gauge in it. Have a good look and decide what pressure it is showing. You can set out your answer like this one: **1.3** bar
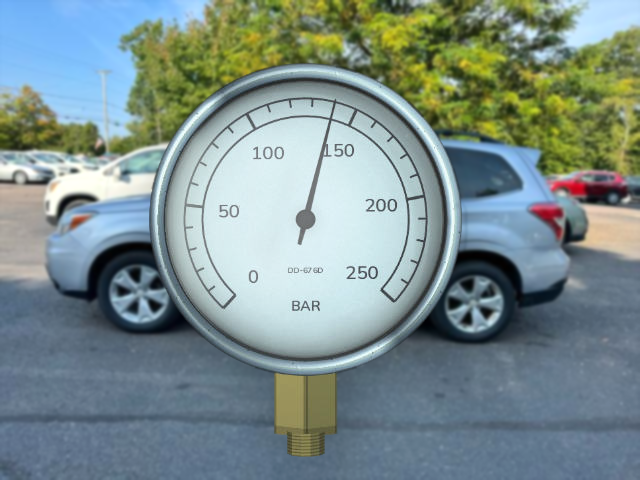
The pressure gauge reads **140** bar
